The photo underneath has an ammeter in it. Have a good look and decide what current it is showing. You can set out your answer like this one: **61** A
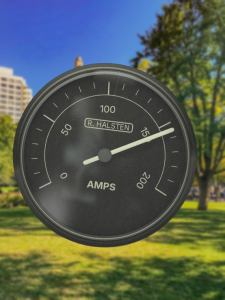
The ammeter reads **155** A
